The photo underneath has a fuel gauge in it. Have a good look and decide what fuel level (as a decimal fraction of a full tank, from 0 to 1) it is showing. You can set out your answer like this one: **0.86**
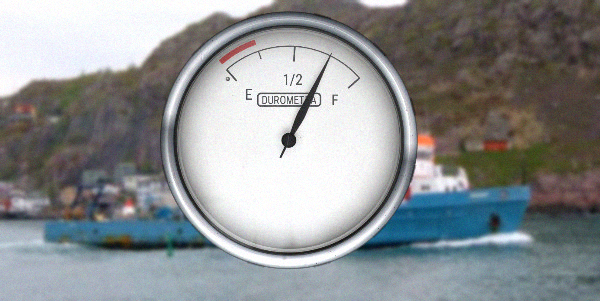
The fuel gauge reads **0.75**
